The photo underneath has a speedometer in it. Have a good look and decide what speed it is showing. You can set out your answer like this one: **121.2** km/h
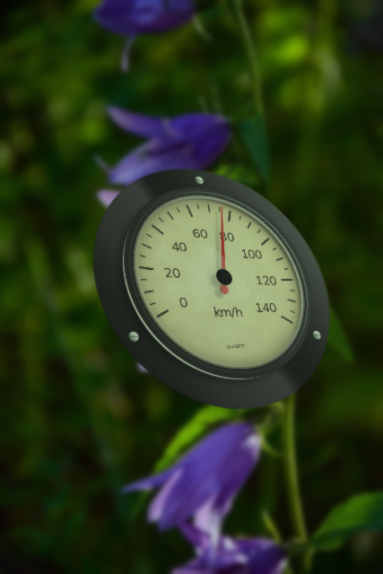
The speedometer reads **75** km/h
